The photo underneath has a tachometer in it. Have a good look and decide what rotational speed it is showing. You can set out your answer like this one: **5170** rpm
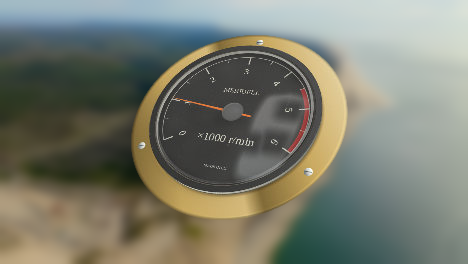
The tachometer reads **1000** rpm
